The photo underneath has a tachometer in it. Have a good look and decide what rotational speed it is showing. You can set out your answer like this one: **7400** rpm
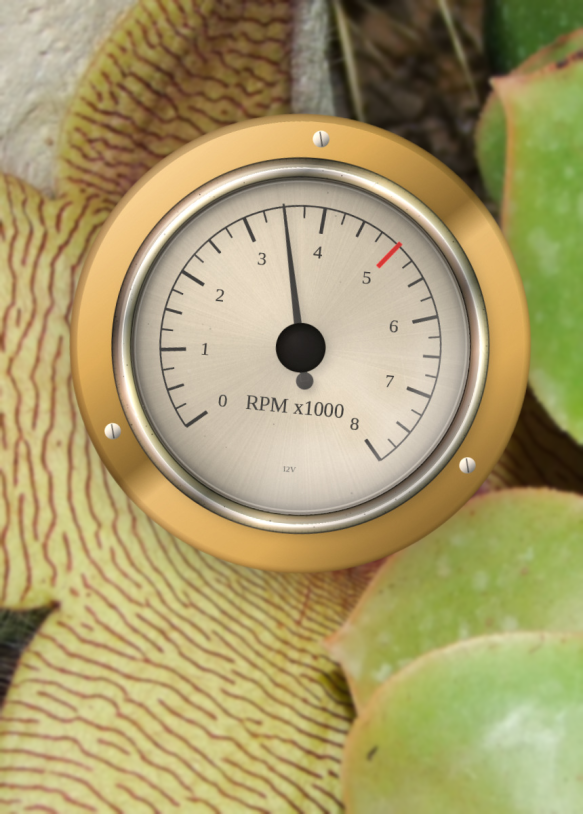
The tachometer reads **3500** rpm
